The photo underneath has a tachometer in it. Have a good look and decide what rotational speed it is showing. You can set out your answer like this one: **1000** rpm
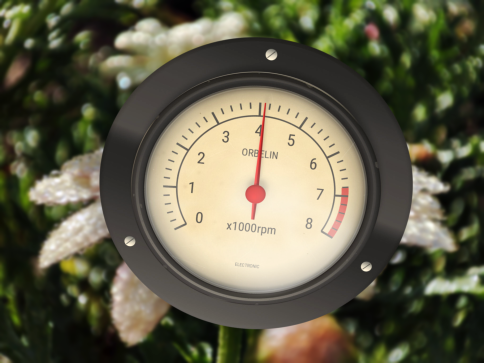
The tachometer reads **4100** rpm
